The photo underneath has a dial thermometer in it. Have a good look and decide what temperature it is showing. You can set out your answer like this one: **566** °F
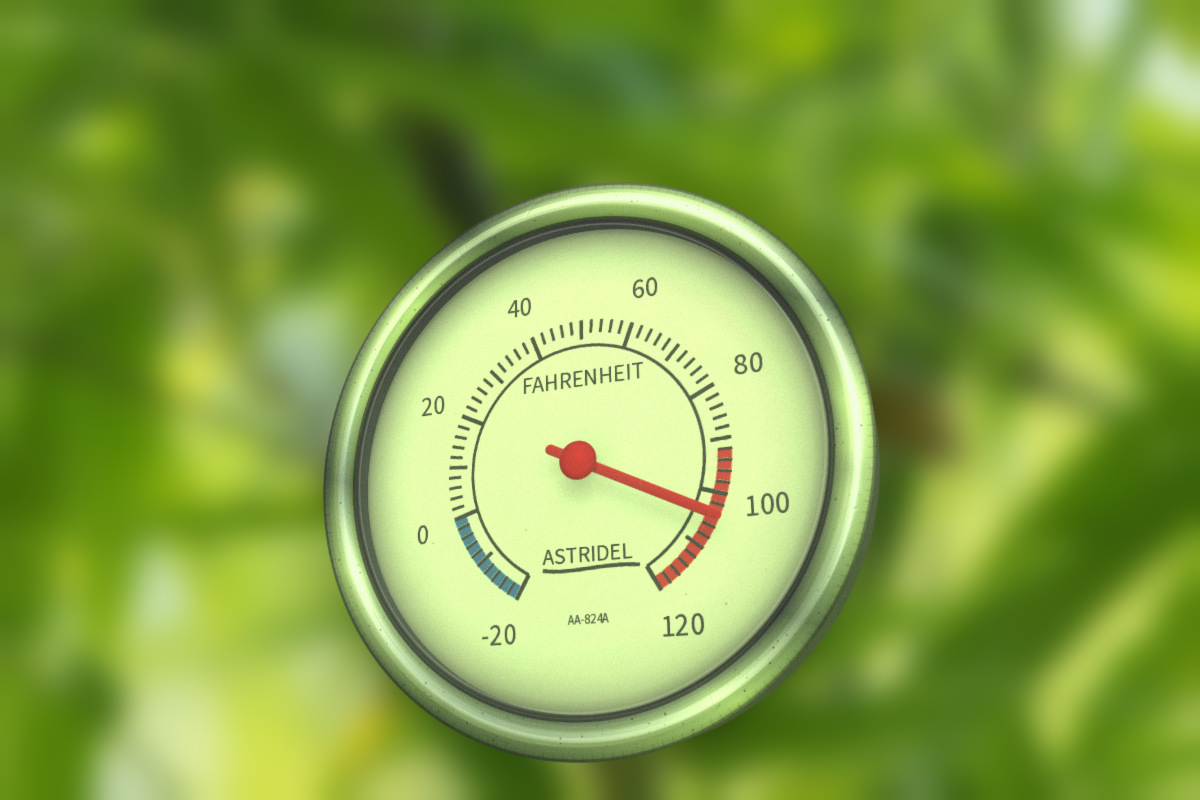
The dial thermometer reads **104** °F
